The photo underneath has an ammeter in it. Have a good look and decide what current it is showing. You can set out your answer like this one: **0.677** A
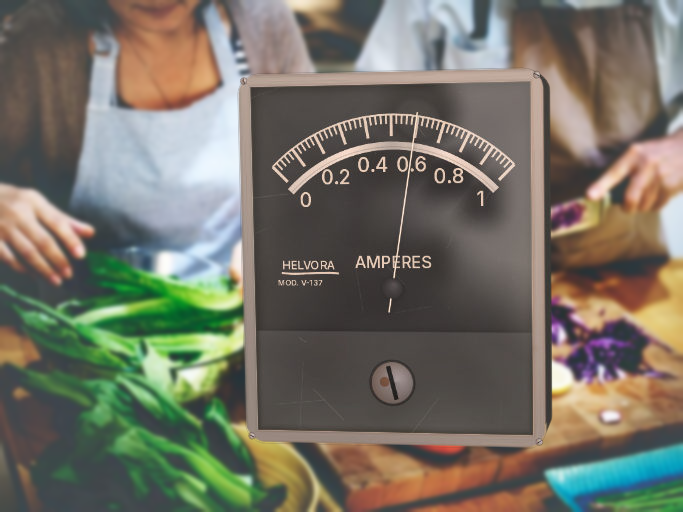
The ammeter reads **0.6** A
